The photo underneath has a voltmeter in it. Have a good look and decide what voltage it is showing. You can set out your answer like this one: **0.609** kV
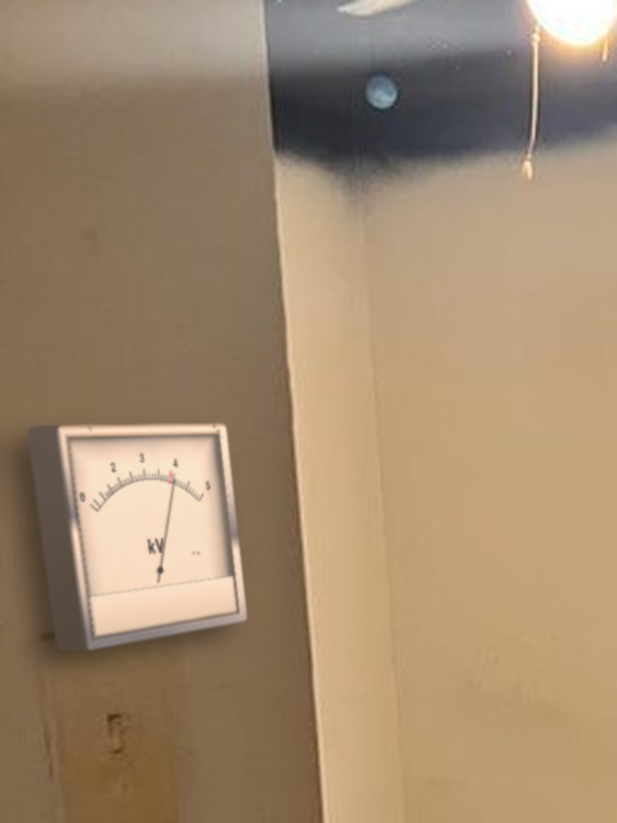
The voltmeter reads **4** kV
